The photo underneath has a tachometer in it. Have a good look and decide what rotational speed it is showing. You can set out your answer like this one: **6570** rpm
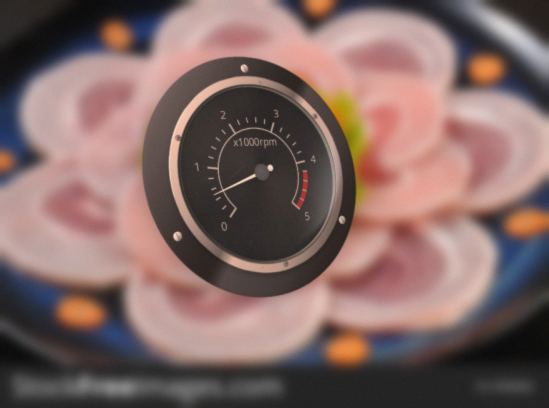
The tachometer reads **500** rpm
